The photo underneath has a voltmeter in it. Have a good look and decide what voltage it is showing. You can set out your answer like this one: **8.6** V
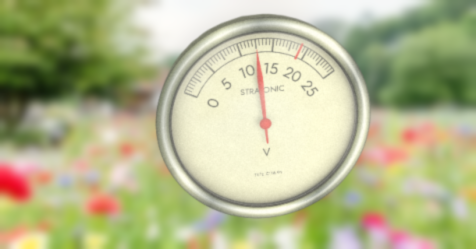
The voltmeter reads **12.5** V
